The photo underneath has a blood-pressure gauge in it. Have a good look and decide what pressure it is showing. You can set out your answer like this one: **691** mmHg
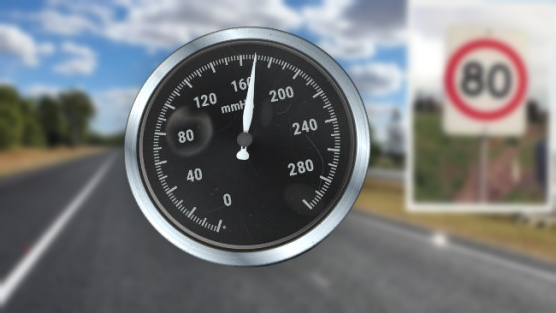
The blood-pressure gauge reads **170** mmHg
